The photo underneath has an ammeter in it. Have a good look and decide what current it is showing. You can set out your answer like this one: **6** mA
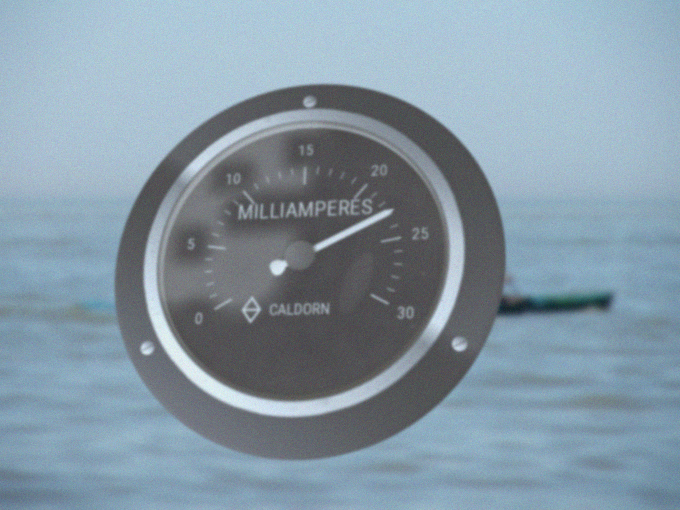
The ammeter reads **23** mA
